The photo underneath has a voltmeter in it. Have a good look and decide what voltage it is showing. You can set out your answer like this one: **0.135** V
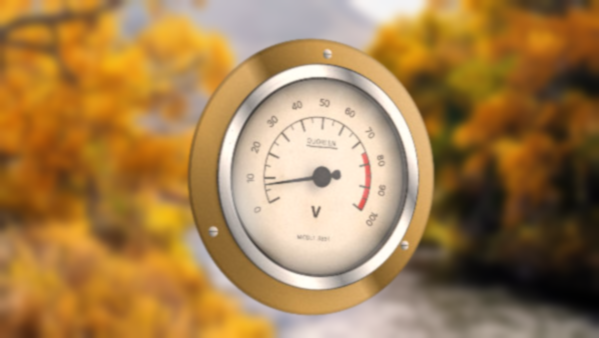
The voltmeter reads **7.5** V
